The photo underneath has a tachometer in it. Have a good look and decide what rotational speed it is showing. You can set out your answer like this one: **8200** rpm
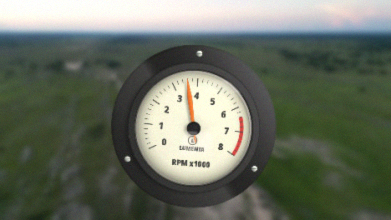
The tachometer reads **3600** rpm
